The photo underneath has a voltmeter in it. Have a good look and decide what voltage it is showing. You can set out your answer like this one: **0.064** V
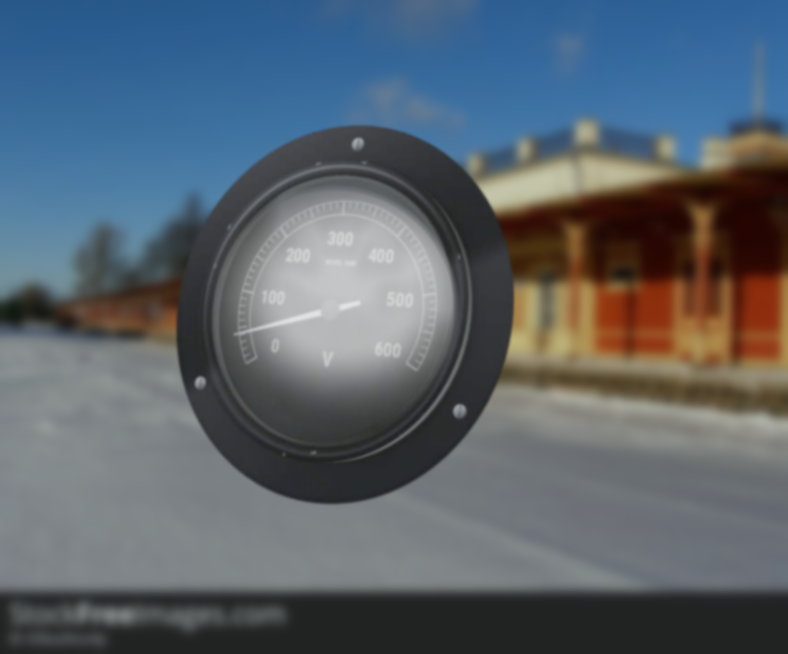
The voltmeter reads **40** V
